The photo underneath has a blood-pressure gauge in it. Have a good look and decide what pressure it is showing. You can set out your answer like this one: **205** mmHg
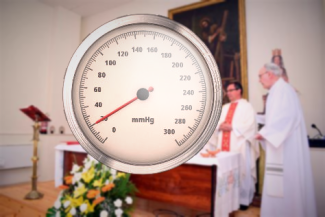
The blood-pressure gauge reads **20** mmHg
